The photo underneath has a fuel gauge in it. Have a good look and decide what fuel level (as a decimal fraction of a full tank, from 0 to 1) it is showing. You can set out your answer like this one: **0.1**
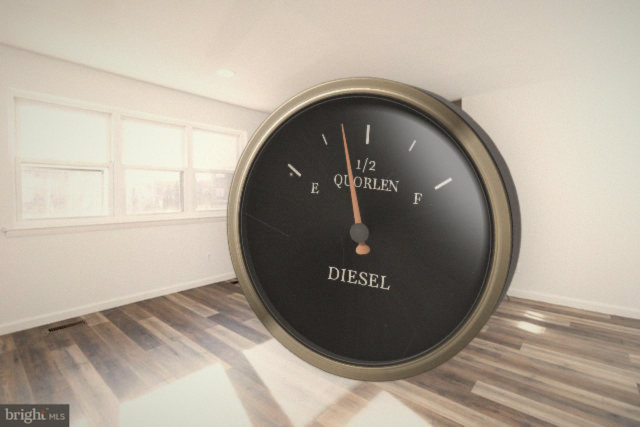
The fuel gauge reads **0.375**
